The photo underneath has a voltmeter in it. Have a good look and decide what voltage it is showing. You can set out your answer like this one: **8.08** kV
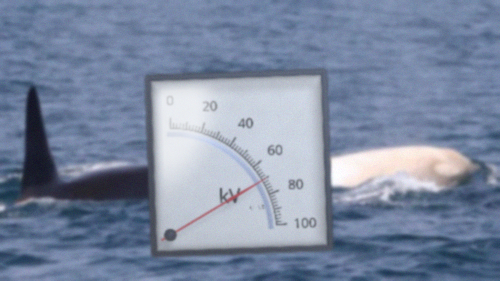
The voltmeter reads **70** kV
